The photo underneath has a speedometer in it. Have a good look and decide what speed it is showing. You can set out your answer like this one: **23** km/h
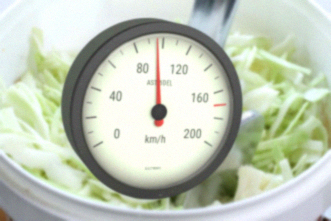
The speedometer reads **95** km/h
